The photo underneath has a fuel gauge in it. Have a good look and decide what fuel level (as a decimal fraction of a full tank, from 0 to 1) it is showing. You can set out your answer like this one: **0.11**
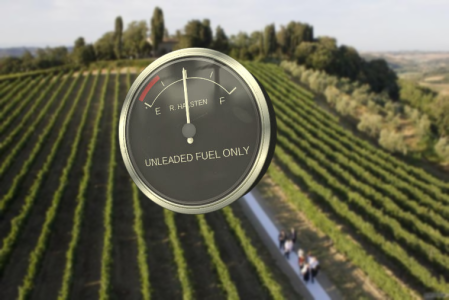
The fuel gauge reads **0.5**
